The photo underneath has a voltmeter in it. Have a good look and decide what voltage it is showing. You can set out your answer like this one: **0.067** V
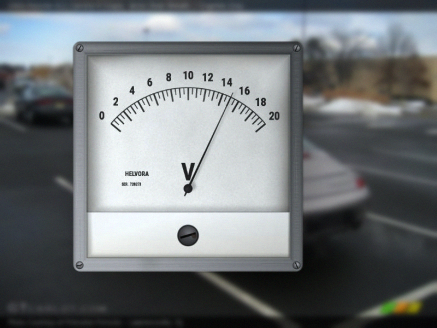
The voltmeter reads **15** V
